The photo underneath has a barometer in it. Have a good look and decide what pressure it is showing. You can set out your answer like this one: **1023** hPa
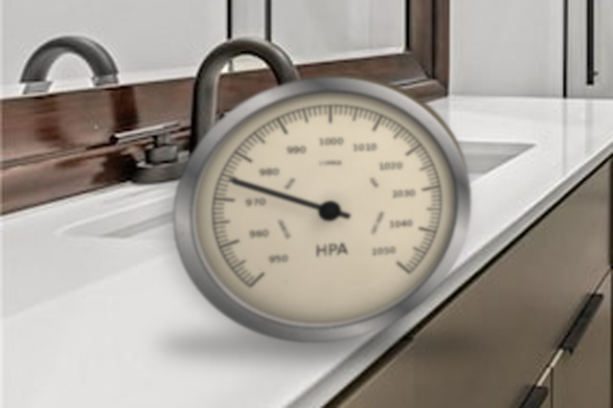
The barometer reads **975** hPa
